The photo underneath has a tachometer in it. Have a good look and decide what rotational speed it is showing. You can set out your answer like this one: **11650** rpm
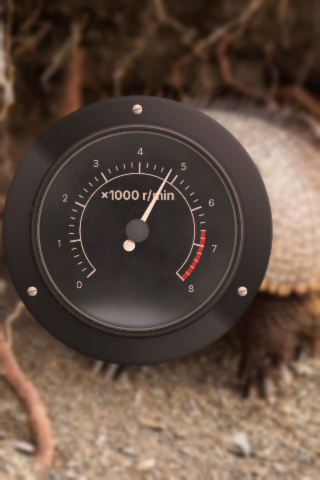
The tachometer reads **4800** rpm
